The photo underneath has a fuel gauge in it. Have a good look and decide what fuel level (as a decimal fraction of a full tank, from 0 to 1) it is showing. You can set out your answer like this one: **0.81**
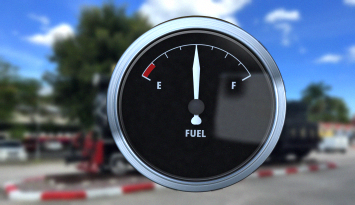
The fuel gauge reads **0.5**
